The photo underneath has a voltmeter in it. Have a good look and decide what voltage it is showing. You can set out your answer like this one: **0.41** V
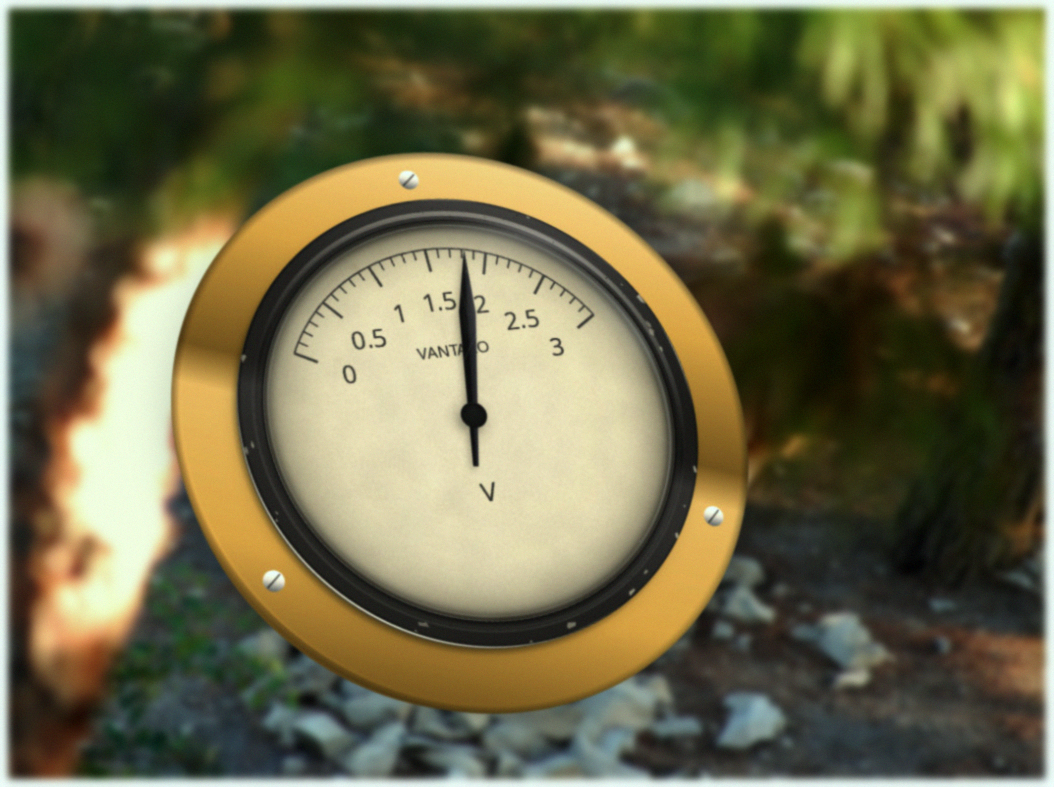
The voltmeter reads **1.8** V
